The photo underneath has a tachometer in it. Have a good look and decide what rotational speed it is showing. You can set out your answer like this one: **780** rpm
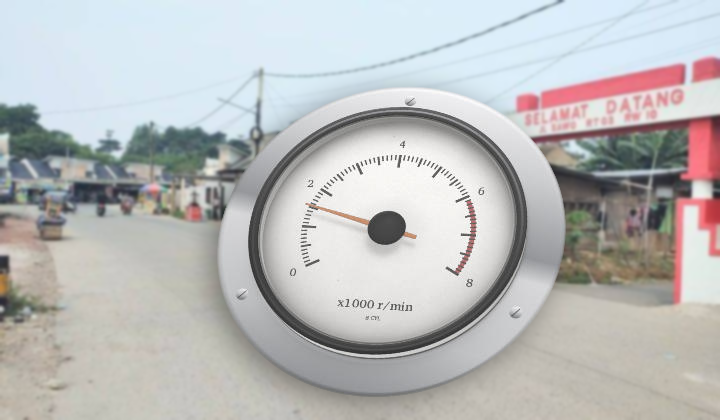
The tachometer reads **1500** rpm
